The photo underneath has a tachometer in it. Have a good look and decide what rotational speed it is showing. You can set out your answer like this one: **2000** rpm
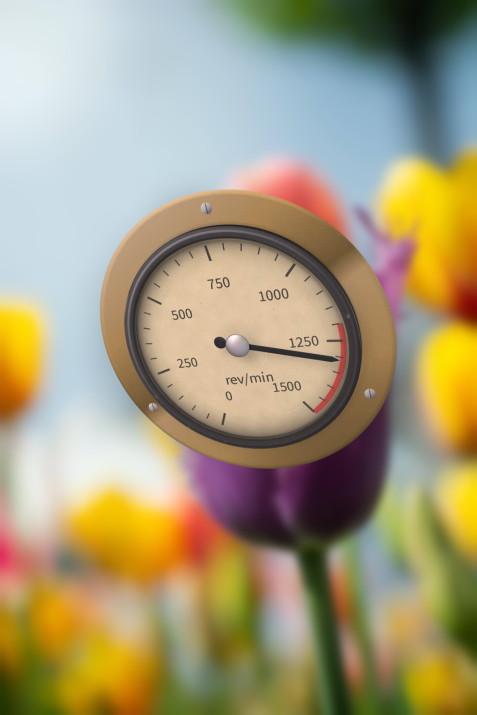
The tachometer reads **1300** rpm
